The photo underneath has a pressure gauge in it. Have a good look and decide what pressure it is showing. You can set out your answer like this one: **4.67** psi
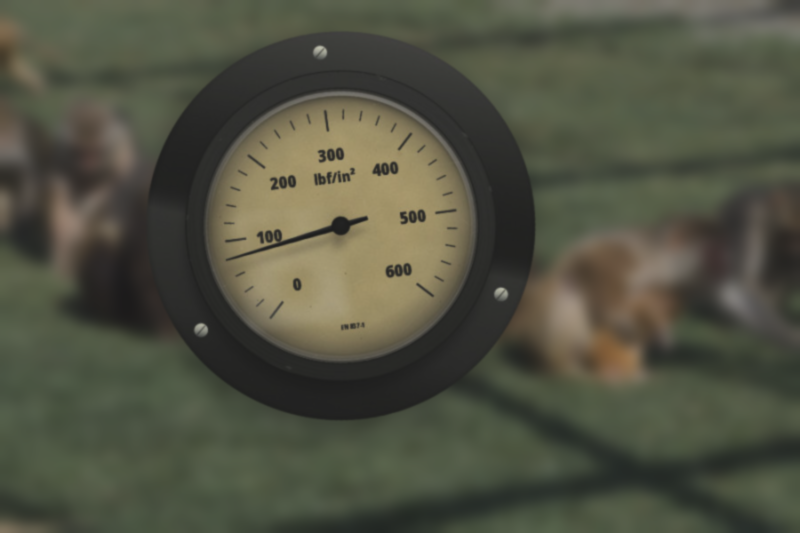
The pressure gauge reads **80** psi
